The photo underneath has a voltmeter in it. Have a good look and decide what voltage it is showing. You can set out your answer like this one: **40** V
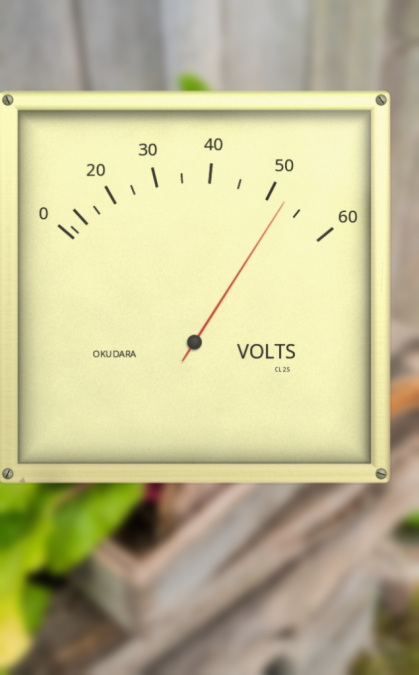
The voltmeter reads **52.5** V
